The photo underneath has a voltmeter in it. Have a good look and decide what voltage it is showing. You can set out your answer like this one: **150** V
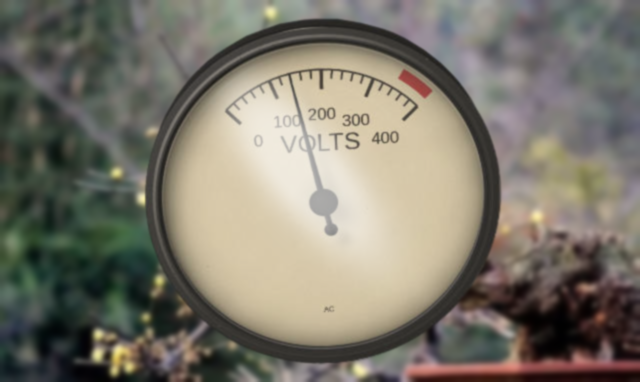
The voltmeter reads **140** V
